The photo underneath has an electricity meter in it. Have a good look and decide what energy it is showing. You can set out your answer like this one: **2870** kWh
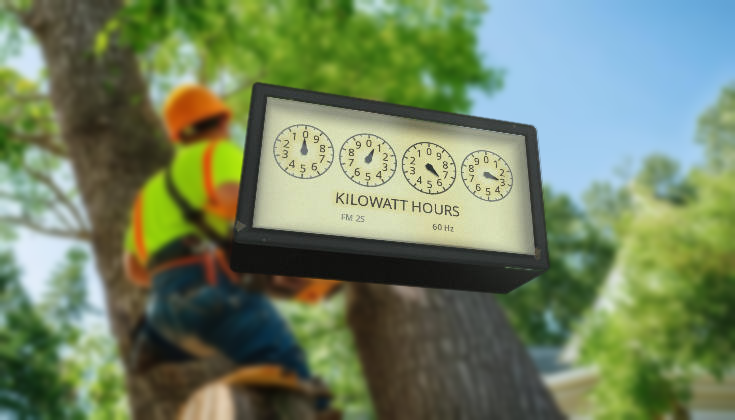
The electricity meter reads **63** kWh
